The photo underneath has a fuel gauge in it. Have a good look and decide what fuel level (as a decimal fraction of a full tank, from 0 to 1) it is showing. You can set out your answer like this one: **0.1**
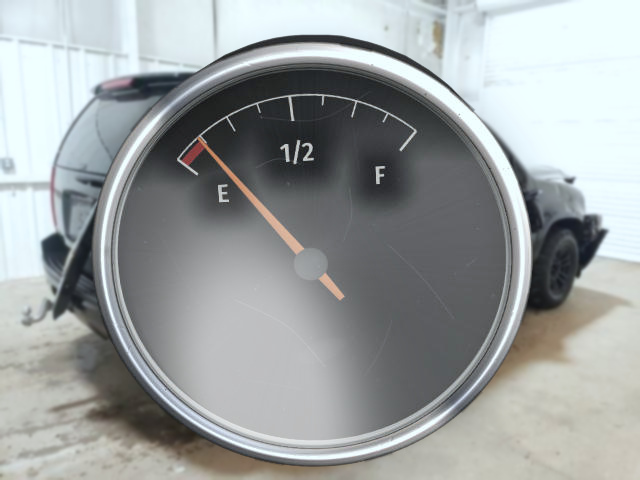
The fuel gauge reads **0.125**
